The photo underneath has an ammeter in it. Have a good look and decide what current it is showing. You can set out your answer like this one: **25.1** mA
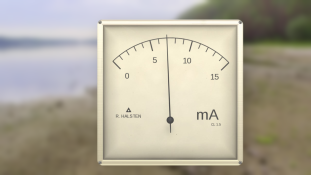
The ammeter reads **7** mA
